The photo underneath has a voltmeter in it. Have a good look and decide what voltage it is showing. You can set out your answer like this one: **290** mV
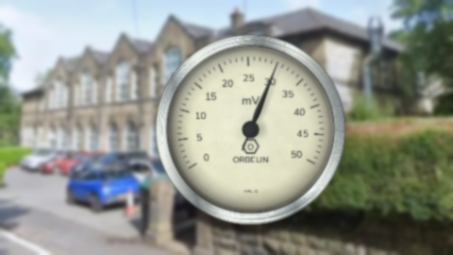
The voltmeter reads **30** mV
